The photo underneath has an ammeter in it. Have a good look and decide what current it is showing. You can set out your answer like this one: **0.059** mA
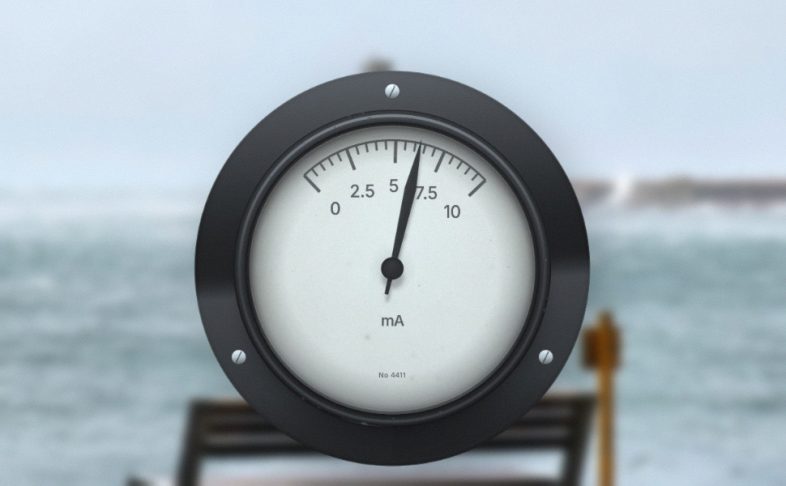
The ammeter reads **6.25** mA
